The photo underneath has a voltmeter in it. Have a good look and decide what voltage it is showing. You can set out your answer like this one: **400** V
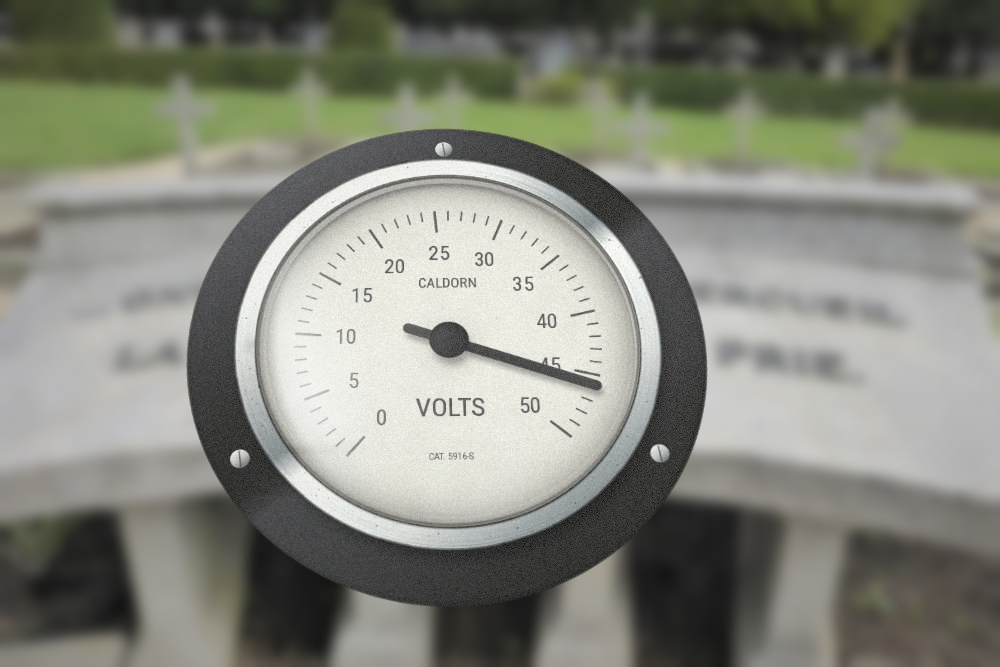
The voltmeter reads **46** V
